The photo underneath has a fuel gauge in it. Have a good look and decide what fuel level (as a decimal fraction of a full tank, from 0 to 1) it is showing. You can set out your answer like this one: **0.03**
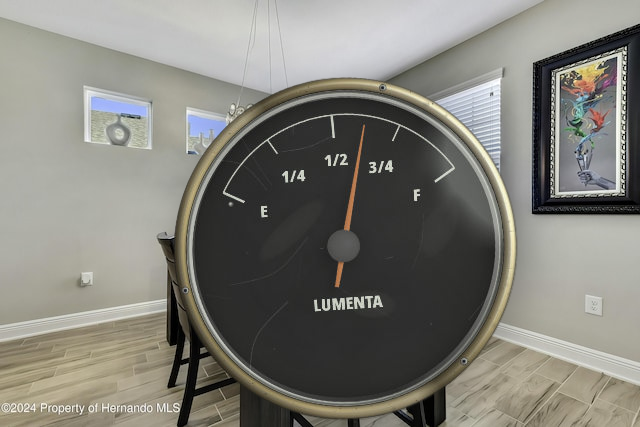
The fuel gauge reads **0.625**
